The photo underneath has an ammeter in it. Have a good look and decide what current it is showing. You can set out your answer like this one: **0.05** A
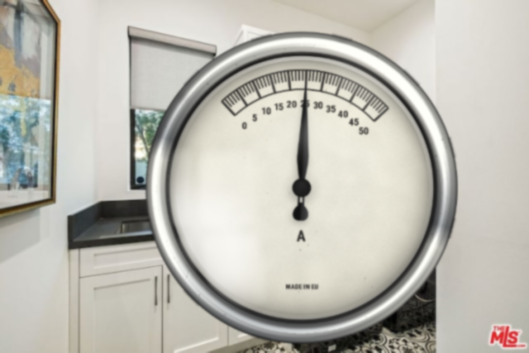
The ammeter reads **25** A
